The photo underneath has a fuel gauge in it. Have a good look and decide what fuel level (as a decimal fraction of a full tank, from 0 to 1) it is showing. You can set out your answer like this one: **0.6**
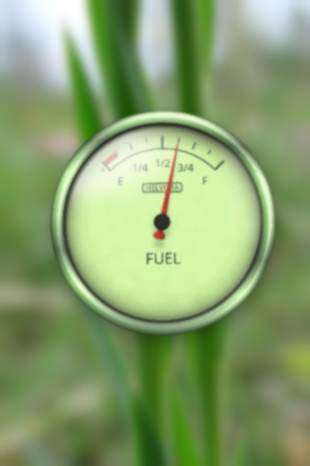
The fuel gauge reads **0.625**
